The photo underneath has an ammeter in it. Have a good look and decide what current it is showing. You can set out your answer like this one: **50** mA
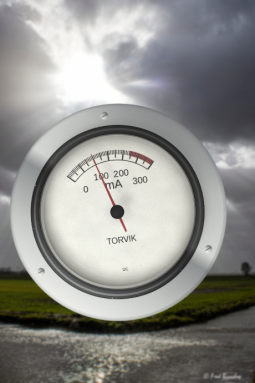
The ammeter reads **100** mA
